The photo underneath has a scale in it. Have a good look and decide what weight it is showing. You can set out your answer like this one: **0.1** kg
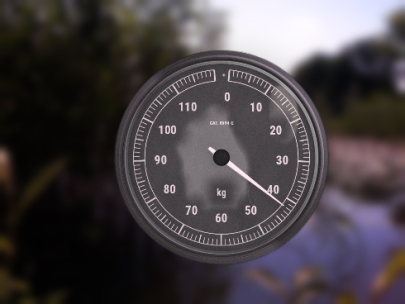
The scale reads **42** kg
